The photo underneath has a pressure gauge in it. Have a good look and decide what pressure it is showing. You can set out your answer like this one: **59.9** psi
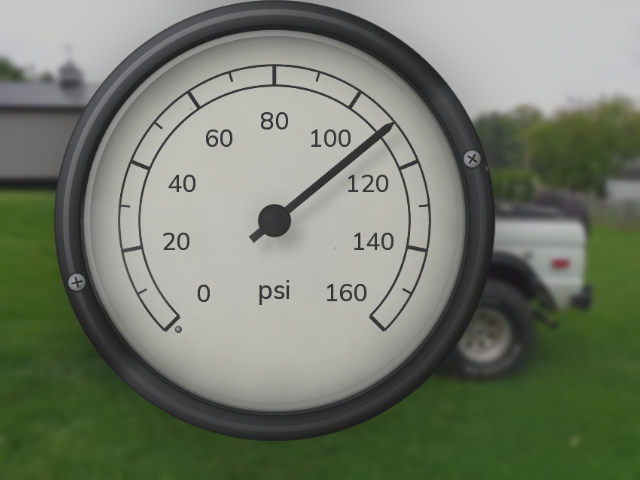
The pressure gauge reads **110** psi
